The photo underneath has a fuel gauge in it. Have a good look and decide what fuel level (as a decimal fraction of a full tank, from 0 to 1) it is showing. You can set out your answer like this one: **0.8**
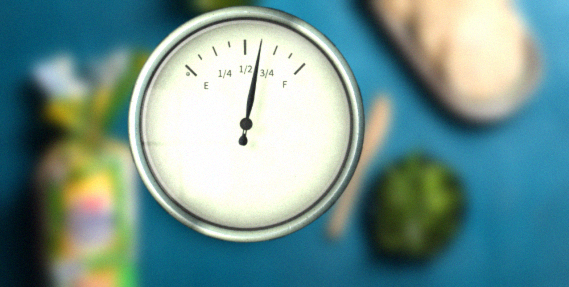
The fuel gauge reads **0.625**
